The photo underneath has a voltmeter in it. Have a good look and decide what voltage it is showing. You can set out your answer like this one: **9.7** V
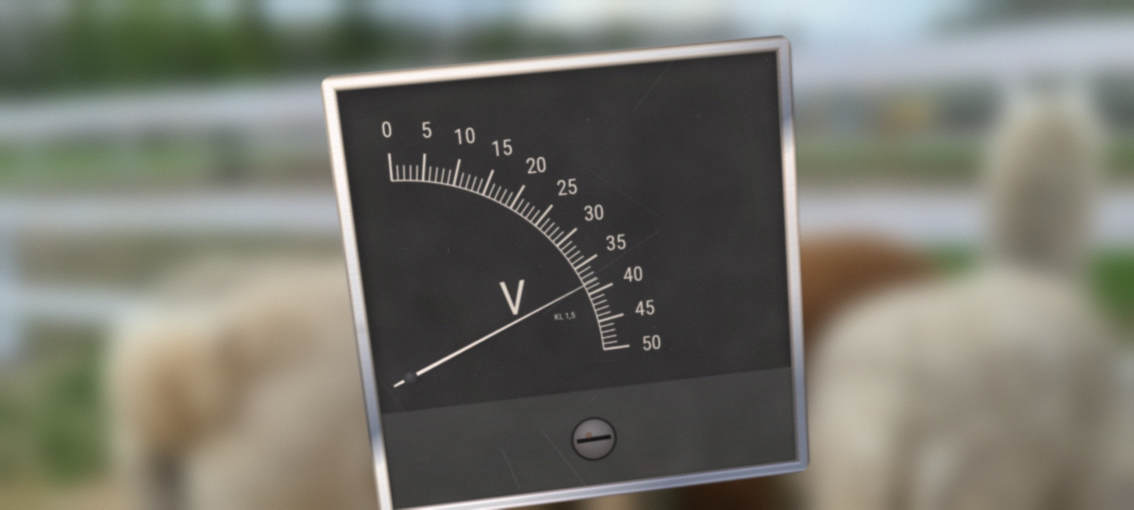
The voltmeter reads **38** V
